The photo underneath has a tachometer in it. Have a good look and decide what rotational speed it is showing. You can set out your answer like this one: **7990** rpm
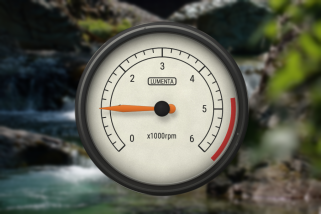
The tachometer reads **1000** rpm
